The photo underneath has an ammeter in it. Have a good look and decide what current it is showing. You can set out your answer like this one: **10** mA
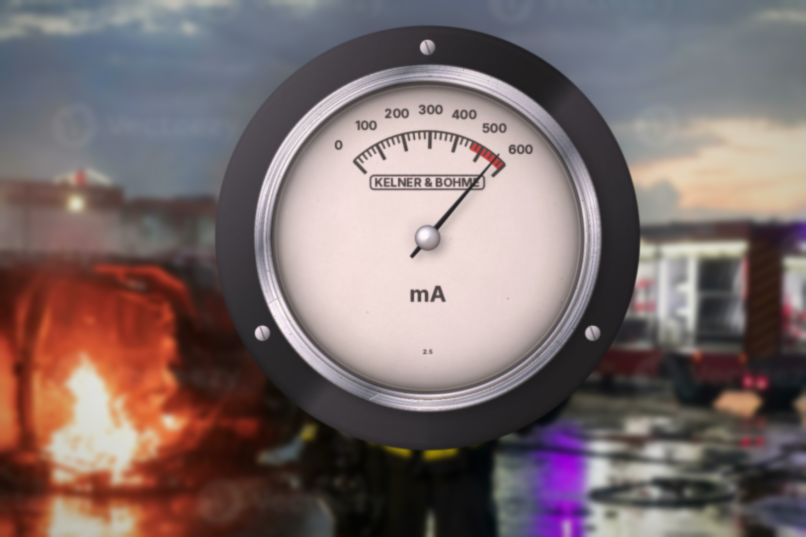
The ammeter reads **560** mA
